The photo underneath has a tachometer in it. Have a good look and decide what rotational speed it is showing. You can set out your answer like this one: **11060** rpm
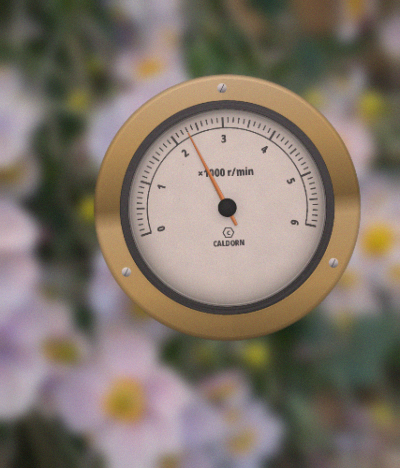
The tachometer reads **2300** rpm
